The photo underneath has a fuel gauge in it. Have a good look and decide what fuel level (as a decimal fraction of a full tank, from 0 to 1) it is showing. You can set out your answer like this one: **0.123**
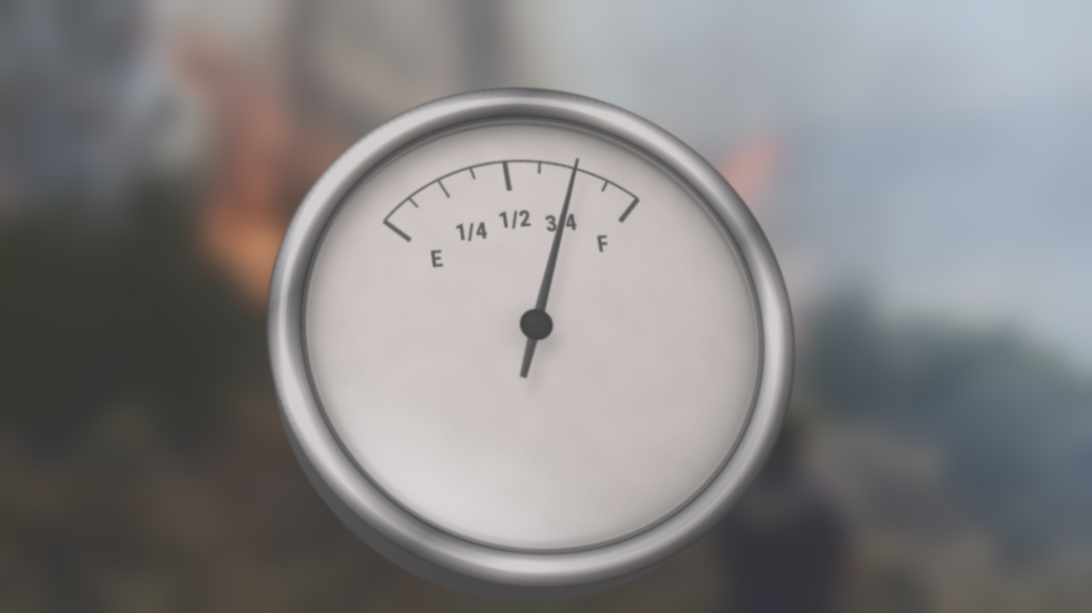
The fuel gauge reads **0.75**
